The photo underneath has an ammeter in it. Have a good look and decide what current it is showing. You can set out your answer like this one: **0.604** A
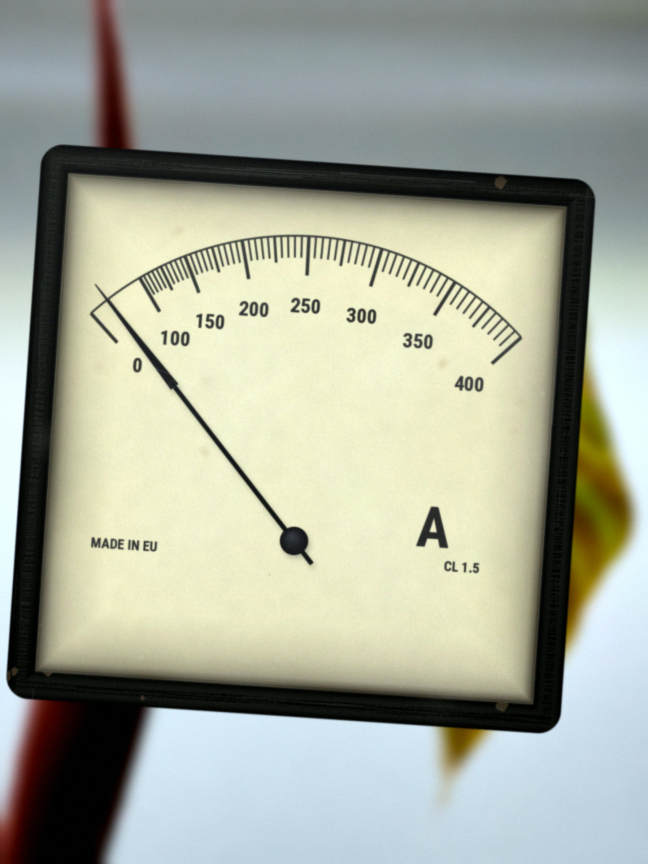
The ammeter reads **50** A
